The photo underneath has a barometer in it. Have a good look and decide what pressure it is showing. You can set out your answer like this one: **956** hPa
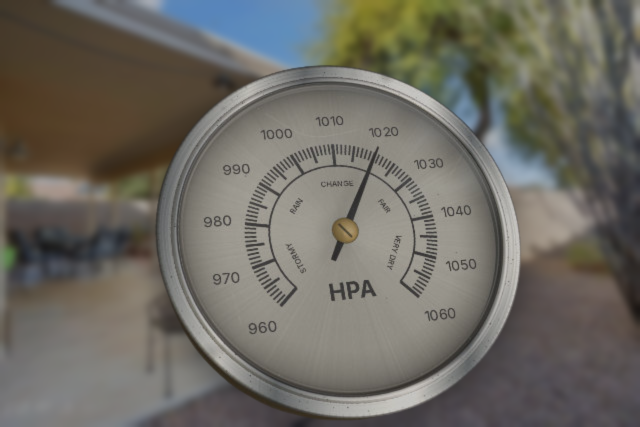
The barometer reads **1020** hPa
